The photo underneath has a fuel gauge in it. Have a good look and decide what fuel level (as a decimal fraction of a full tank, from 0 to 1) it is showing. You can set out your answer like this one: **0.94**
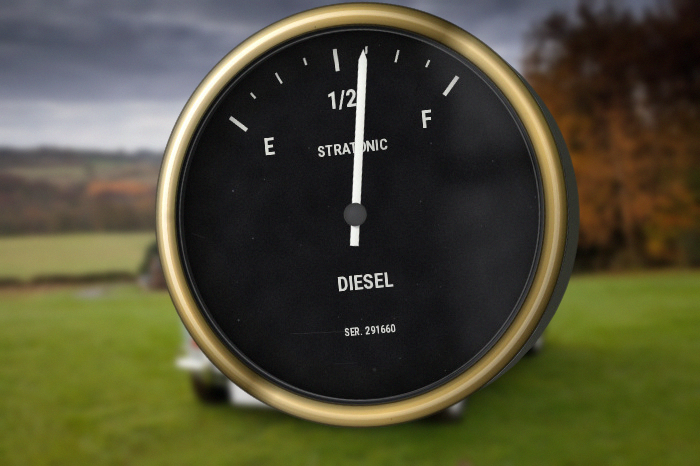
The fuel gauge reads **0.625**
